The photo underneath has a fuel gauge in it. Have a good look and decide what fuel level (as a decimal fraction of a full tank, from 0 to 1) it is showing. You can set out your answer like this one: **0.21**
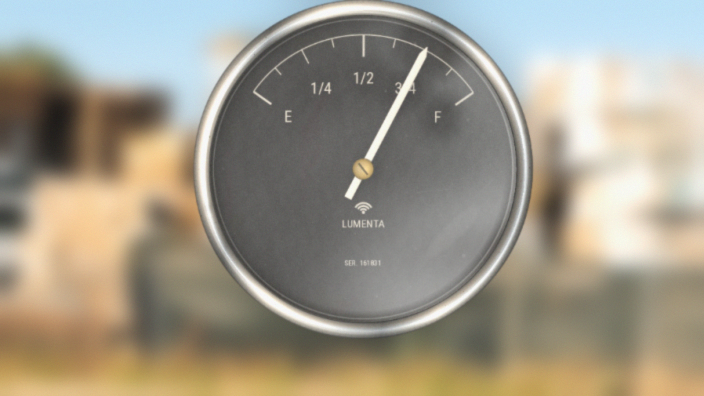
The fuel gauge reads **0.75**
